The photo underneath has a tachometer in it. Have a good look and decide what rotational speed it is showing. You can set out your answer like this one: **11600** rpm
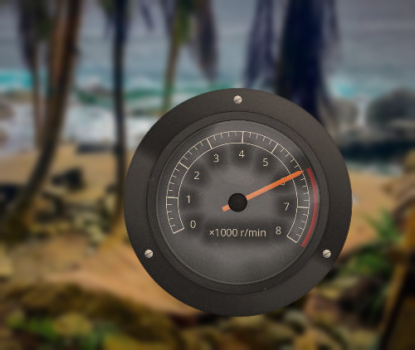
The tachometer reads **6000** rpm
